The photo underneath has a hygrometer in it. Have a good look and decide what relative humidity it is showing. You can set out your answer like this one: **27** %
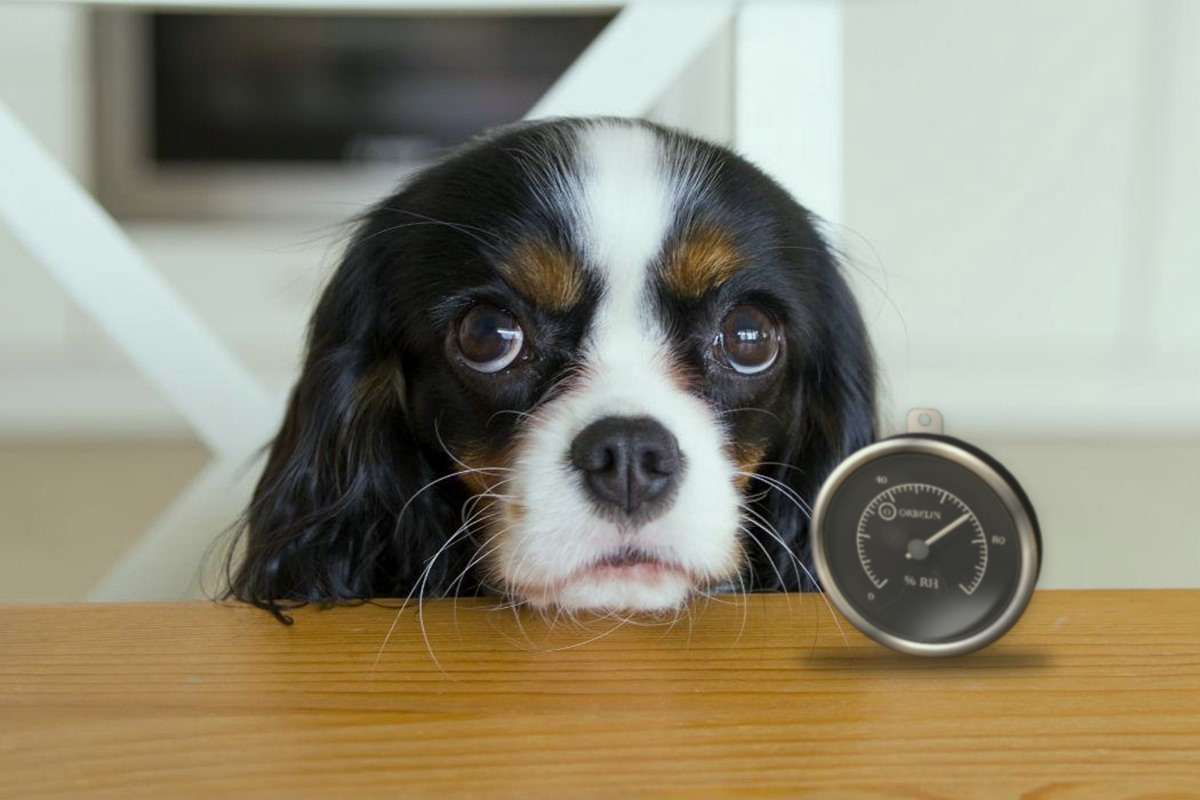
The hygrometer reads **70** %
